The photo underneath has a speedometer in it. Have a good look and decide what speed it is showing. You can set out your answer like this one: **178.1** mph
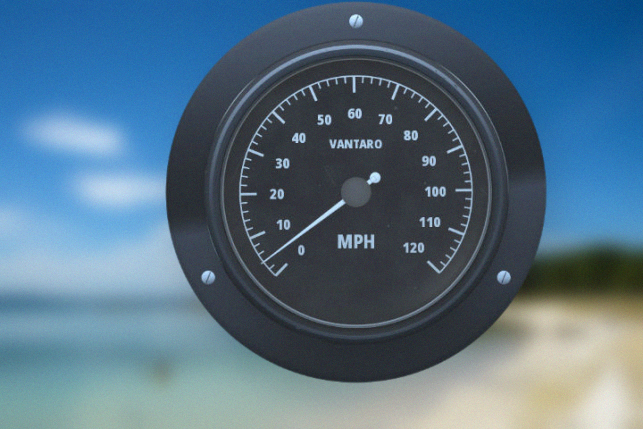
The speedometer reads **4** mph
